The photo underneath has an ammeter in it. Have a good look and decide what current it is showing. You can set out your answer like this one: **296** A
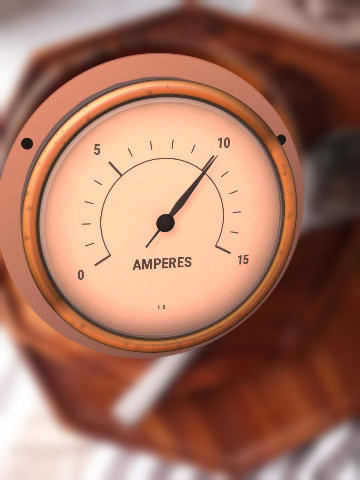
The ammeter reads **10** A
